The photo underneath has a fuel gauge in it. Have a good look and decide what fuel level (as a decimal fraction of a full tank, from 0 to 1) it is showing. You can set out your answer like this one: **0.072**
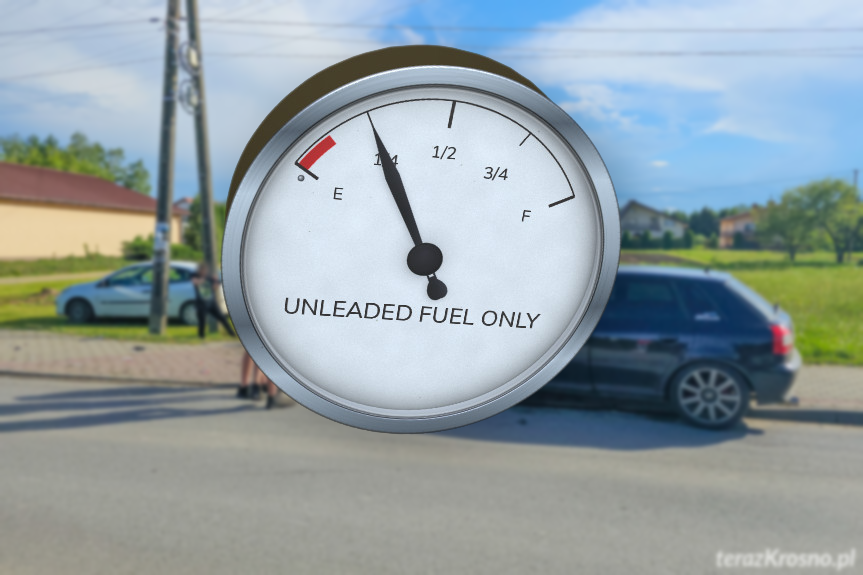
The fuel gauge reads **0.25**
